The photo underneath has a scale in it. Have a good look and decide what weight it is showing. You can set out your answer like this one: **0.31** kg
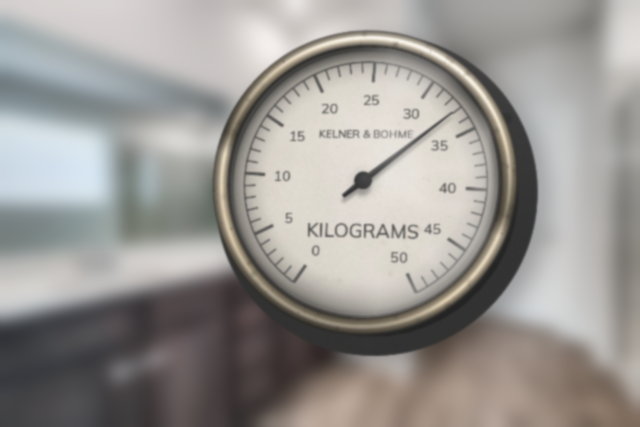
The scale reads **33** kg
